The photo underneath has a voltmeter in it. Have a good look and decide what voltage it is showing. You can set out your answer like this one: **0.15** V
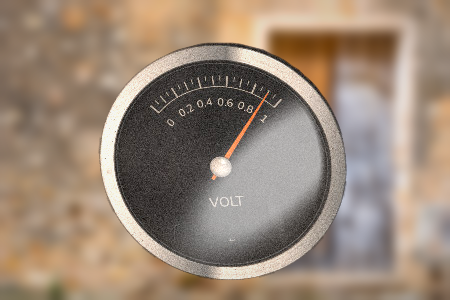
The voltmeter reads **0.9** V
